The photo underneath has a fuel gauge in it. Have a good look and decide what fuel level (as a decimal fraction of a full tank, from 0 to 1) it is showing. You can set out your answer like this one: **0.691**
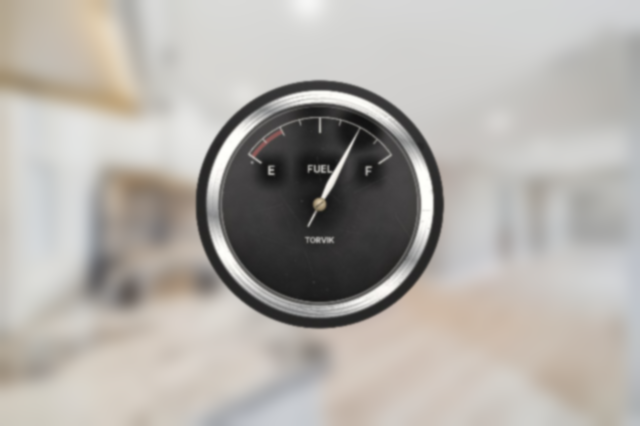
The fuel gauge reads **0.75**
